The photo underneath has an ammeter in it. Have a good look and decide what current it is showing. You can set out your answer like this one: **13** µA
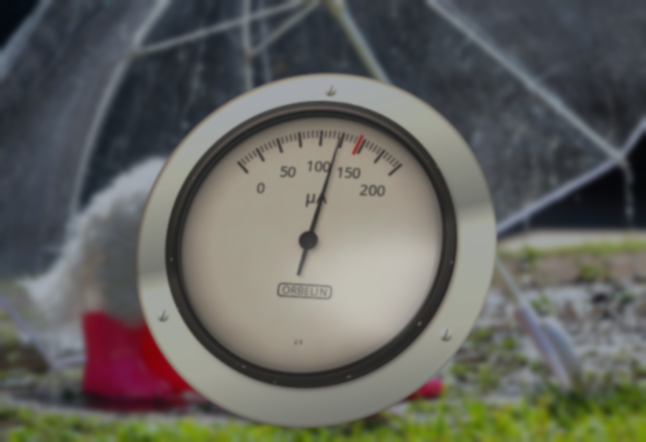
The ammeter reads **125** µA
